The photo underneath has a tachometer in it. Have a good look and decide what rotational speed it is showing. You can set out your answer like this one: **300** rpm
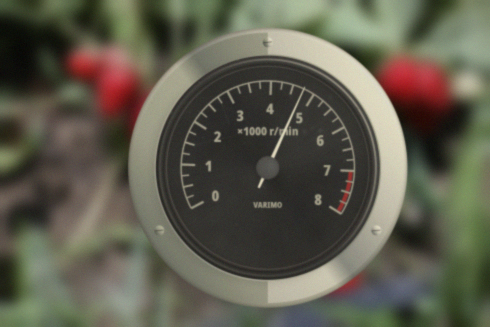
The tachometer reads **4750** rpm
